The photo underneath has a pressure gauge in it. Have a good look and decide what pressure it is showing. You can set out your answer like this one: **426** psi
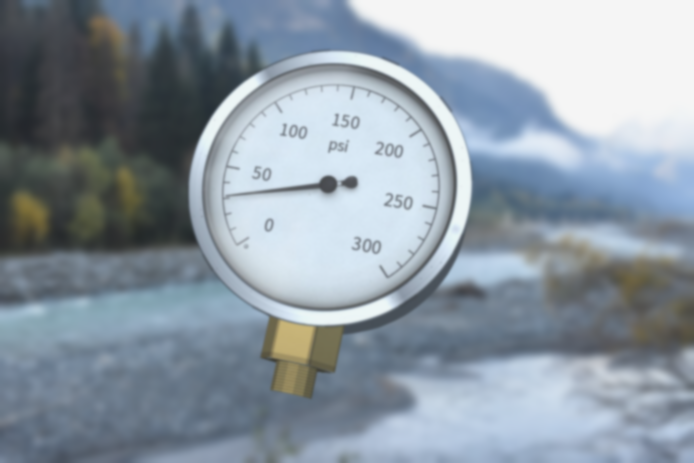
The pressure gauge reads **30** psi
